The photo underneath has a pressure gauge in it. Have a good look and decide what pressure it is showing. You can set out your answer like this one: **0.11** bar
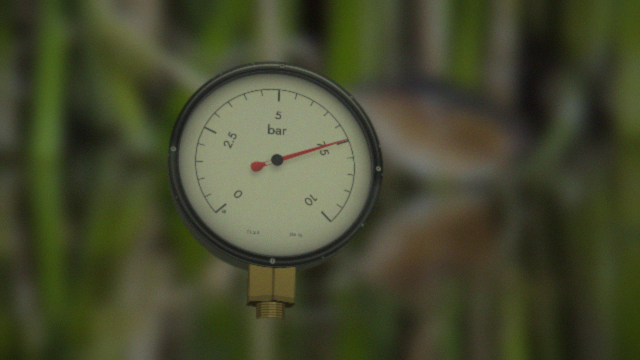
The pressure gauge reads **7.5** bar
